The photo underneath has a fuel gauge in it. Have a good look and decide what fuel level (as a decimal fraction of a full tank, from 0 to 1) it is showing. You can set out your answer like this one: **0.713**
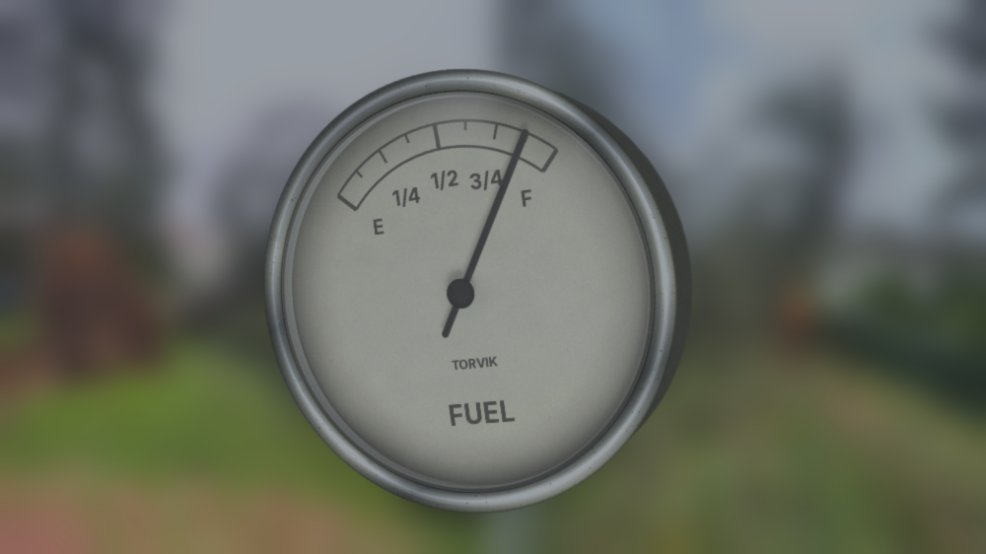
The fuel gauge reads **0.875**
